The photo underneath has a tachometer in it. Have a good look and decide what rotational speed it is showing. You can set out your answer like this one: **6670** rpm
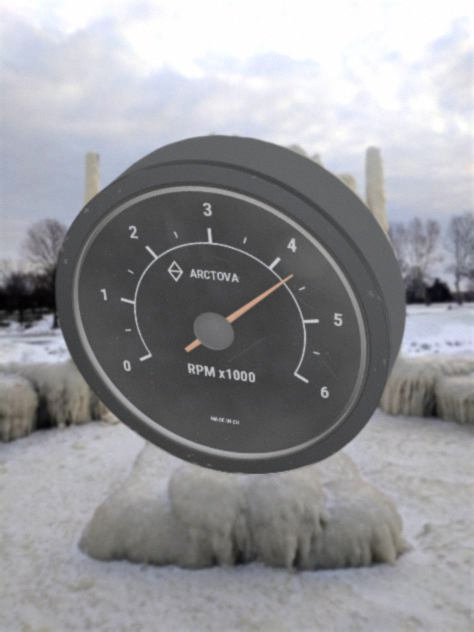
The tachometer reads **4250** rpm
